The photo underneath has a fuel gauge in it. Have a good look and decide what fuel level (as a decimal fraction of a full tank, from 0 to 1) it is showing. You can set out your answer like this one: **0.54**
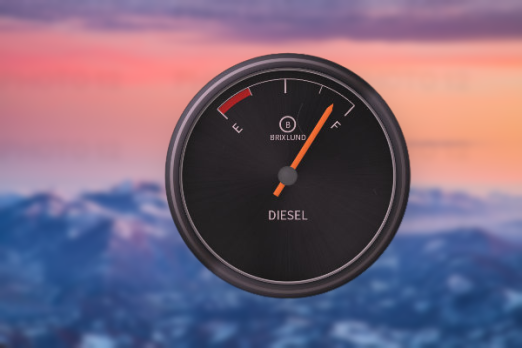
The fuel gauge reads **0.875**
